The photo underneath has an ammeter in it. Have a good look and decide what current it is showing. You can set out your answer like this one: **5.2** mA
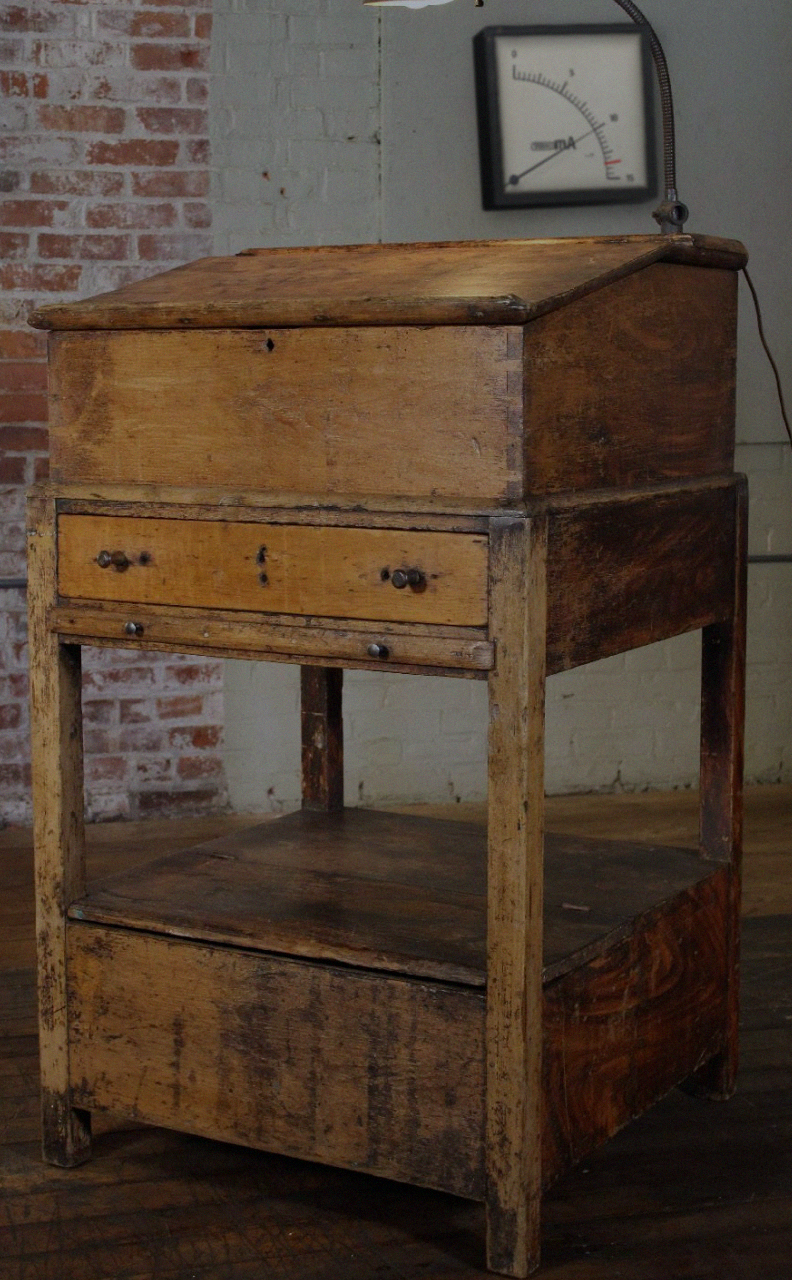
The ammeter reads **10** mA
